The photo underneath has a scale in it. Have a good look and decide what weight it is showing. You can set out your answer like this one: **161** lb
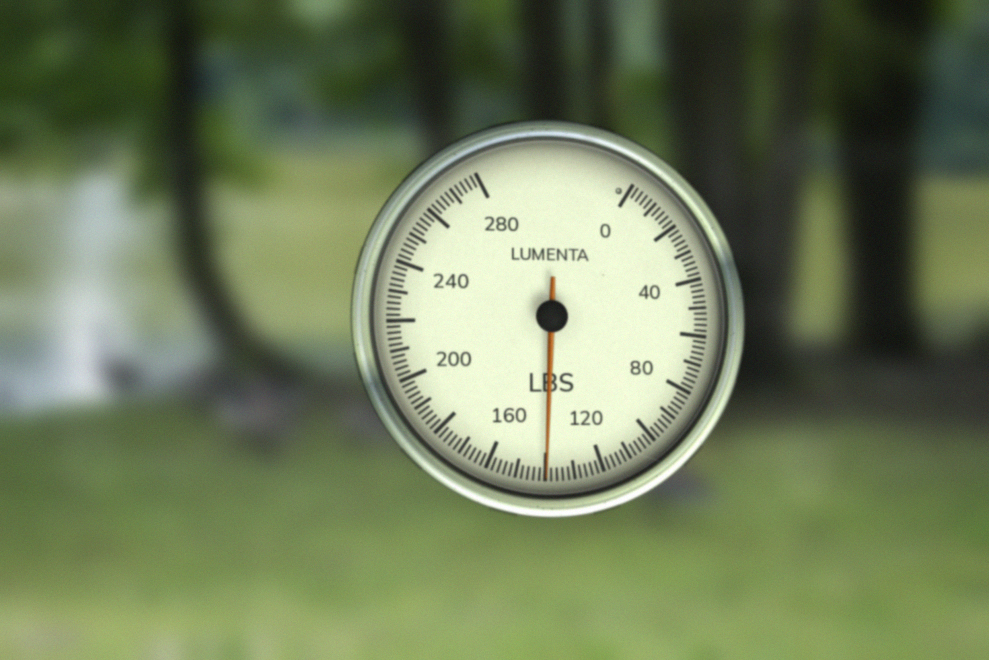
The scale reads **140** lb
